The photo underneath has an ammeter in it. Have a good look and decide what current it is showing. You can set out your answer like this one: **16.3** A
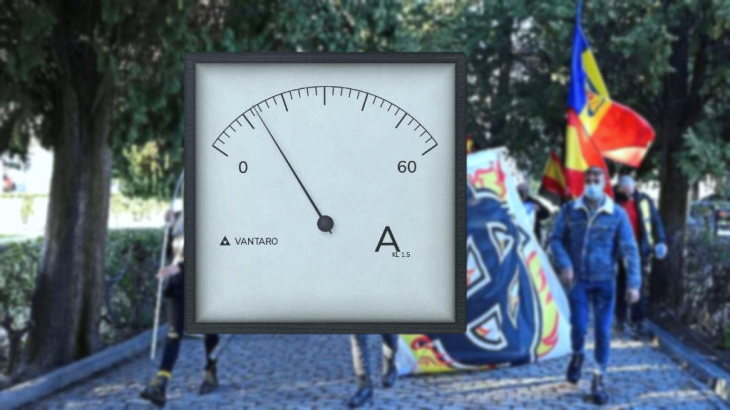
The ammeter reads **13** A
